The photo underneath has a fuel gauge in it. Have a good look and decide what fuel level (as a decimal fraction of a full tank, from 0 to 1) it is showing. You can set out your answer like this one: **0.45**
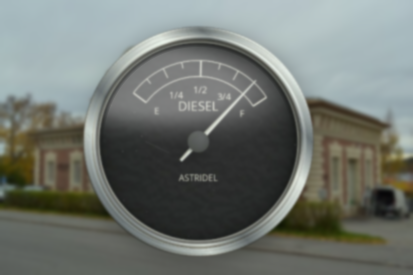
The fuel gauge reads **0.875**
